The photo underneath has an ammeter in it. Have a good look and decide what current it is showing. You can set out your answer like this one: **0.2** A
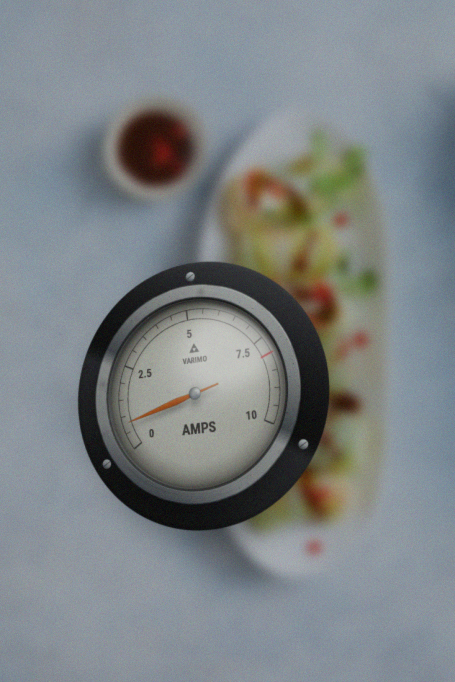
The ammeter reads **0.75** A
